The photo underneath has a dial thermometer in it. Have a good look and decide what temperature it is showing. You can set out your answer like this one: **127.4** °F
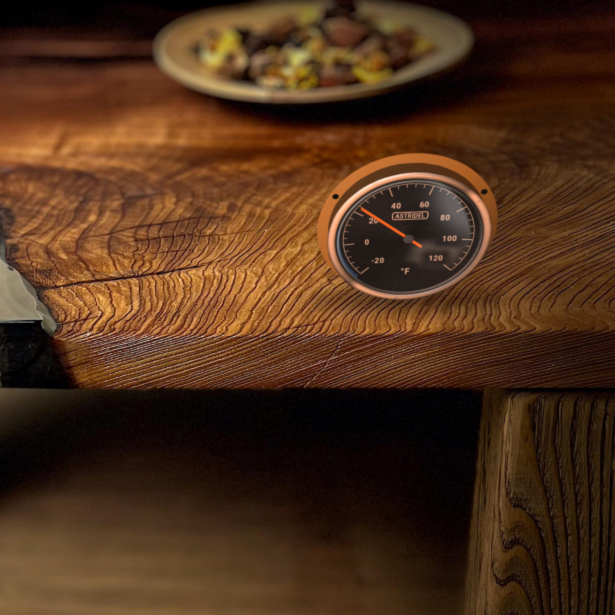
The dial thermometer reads **24** °F
